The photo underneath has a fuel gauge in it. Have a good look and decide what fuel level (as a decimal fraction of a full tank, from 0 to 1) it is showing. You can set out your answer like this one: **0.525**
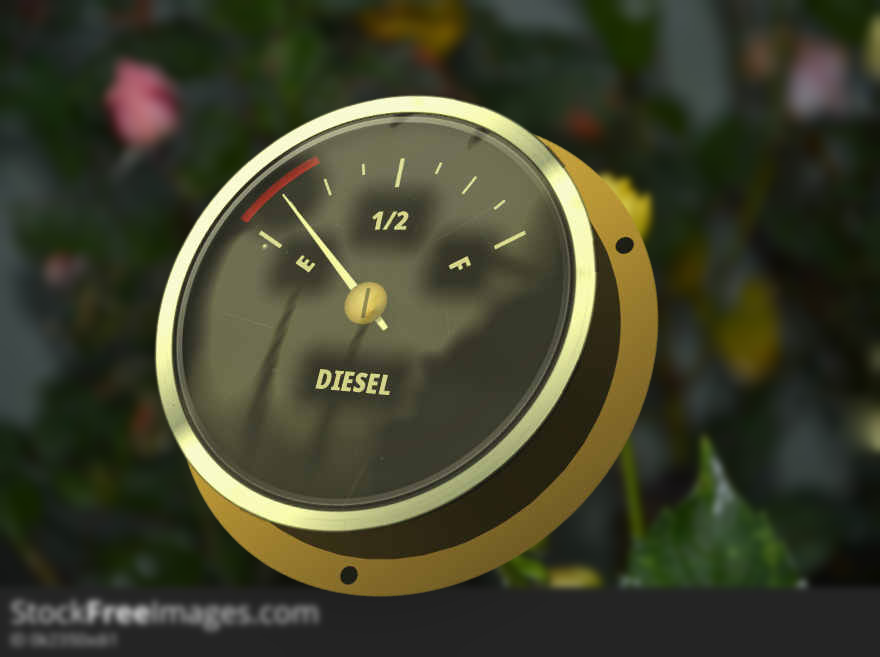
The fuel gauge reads **0.125**
